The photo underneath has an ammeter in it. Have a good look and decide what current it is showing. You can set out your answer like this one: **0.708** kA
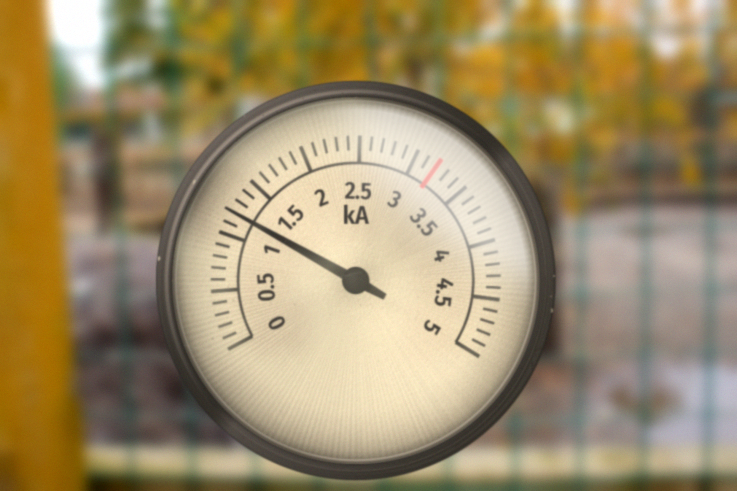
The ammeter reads **1.2** kA
